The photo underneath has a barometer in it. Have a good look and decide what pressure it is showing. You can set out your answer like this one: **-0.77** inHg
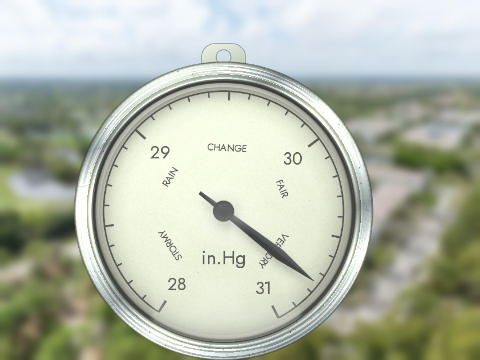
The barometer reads **30.75** inHg
